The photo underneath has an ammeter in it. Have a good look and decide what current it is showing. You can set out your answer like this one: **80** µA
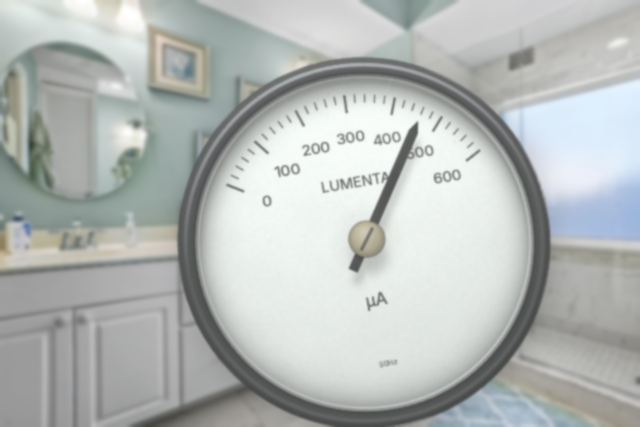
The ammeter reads **460** µA
